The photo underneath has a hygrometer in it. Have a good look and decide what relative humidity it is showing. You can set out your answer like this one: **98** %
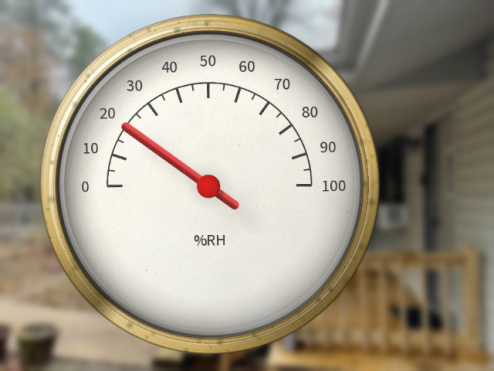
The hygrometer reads **20** %
